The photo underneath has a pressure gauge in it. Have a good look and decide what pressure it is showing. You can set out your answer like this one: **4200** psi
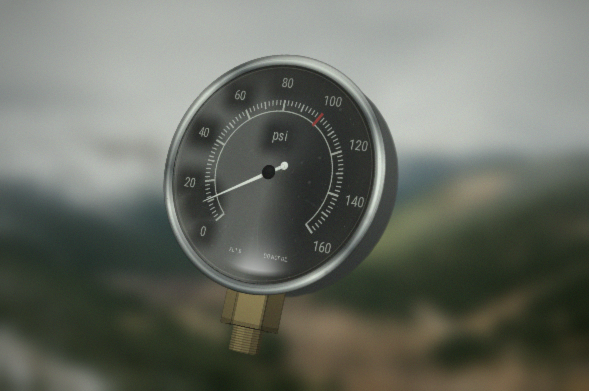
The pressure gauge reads **10** psi
